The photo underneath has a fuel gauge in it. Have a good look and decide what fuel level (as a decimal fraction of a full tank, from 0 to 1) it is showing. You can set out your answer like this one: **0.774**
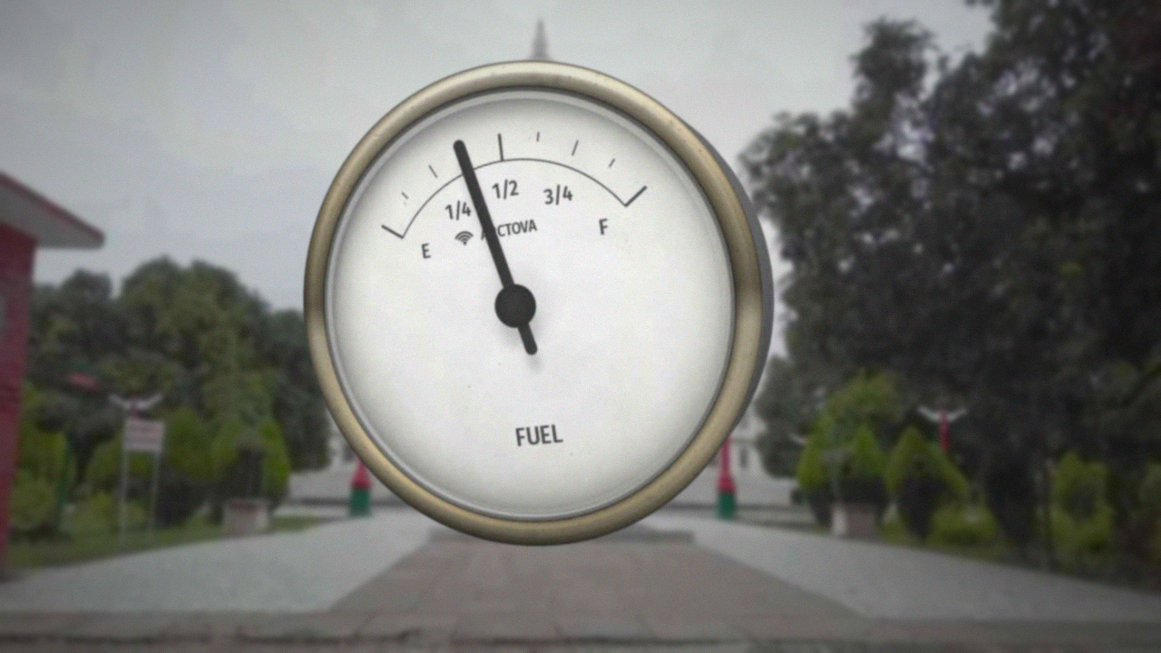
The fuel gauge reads **0.375**
